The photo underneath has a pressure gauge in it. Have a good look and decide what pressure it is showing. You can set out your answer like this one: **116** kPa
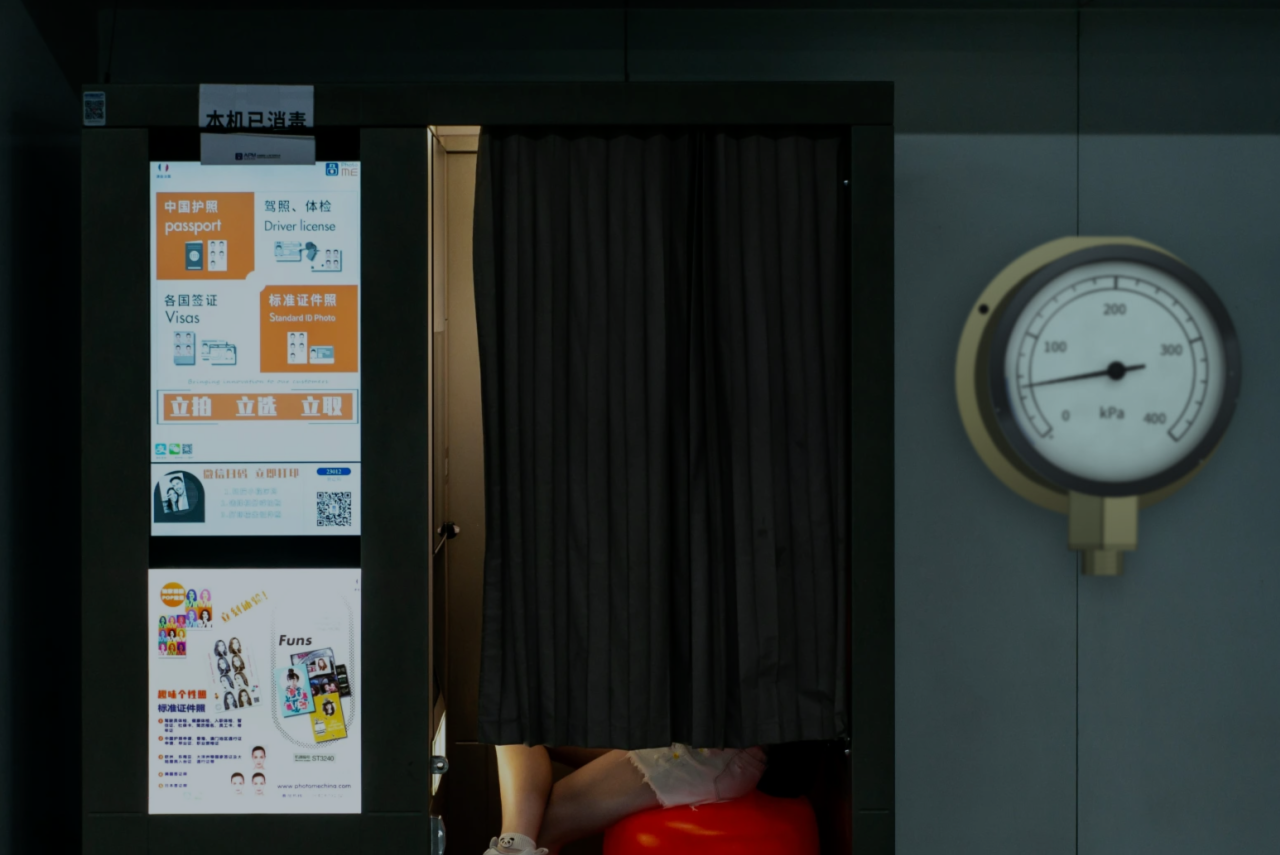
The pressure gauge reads **50** kPa
